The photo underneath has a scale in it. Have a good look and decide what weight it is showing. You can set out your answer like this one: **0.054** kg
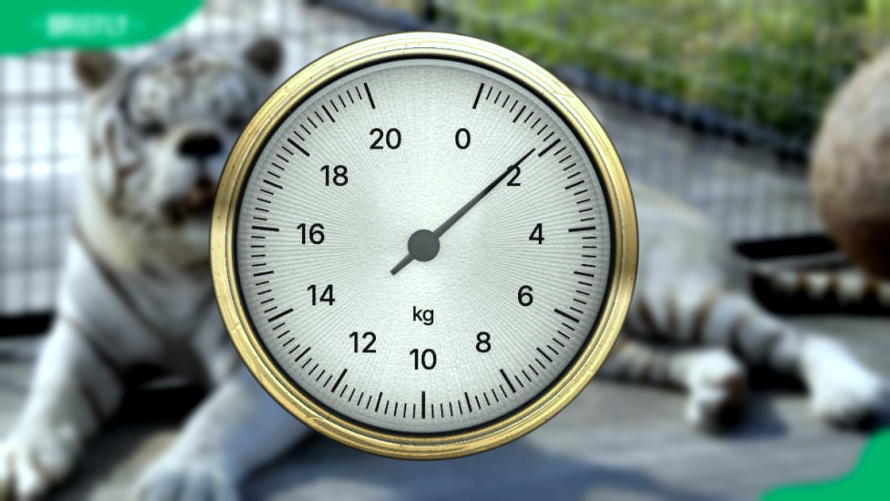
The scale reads **1.8** kg
